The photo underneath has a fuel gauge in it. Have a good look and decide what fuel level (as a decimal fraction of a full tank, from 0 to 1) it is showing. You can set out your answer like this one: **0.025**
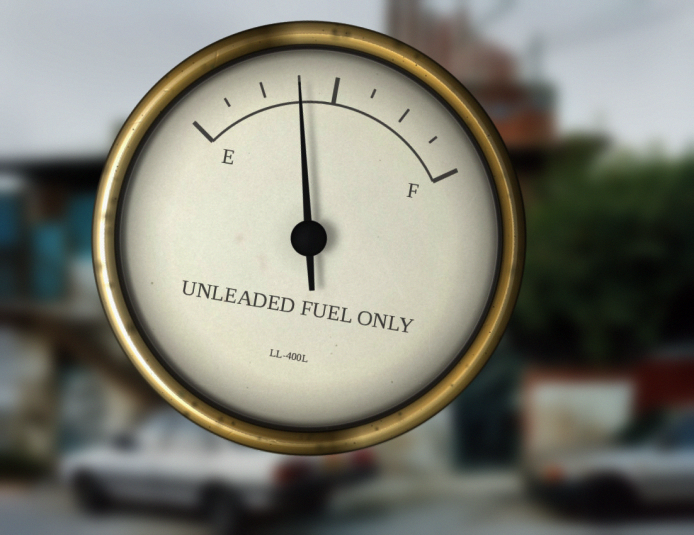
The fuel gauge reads **0.375**
